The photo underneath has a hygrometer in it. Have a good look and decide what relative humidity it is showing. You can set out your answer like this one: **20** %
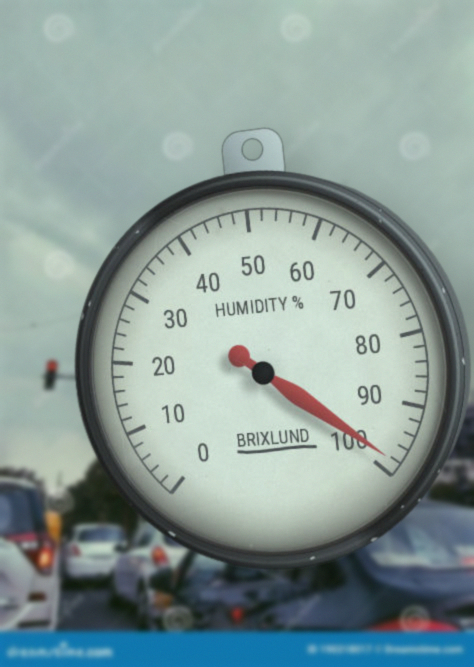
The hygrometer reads **98** %
